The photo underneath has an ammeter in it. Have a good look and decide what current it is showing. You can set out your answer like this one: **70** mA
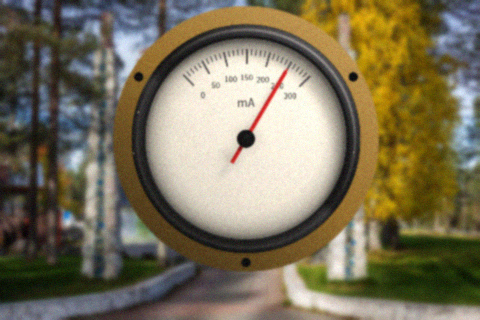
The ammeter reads **250** mA
